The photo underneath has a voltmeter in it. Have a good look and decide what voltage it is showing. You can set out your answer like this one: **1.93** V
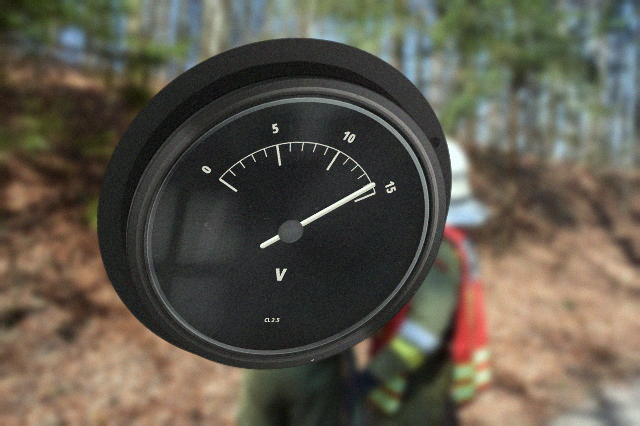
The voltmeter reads **14** V
